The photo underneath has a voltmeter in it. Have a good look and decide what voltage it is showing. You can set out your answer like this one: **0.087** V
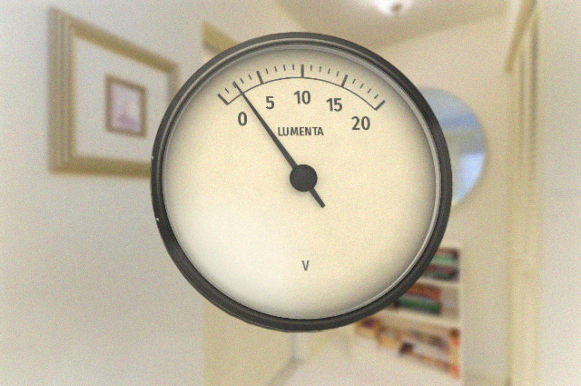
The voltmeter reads **2** V
